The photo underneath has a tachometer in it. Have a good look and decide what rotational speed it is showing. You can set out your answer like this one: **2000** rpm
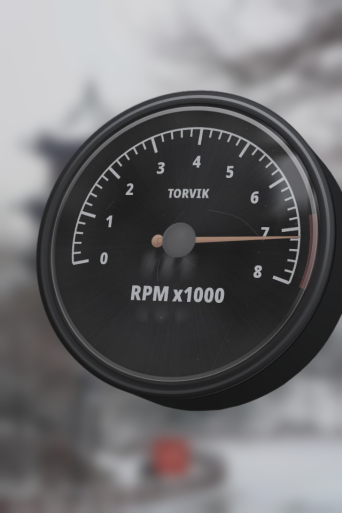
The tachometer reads **7200** rpm
